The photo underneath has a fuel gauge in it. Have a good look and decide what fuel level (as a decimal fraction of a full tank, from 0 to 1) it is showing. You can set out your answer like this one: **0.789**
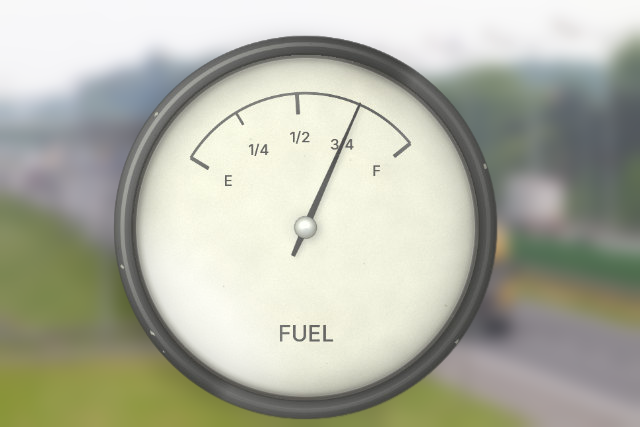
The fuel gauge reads **0.75**
